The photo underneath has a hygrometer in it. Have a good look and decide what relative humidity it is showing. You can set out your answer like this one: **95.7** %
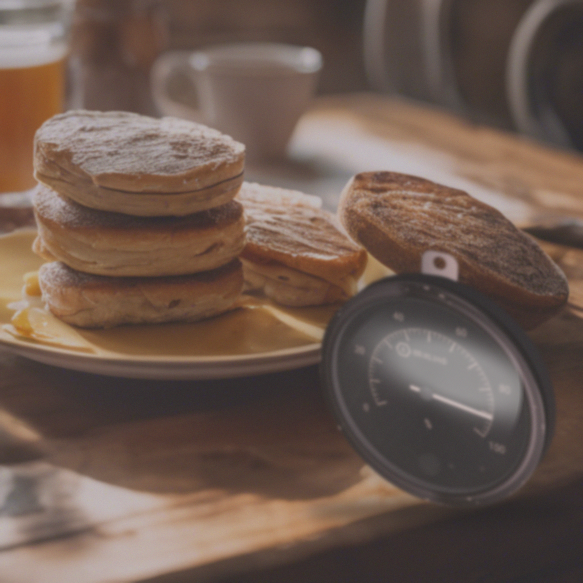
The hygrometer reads **90** %
